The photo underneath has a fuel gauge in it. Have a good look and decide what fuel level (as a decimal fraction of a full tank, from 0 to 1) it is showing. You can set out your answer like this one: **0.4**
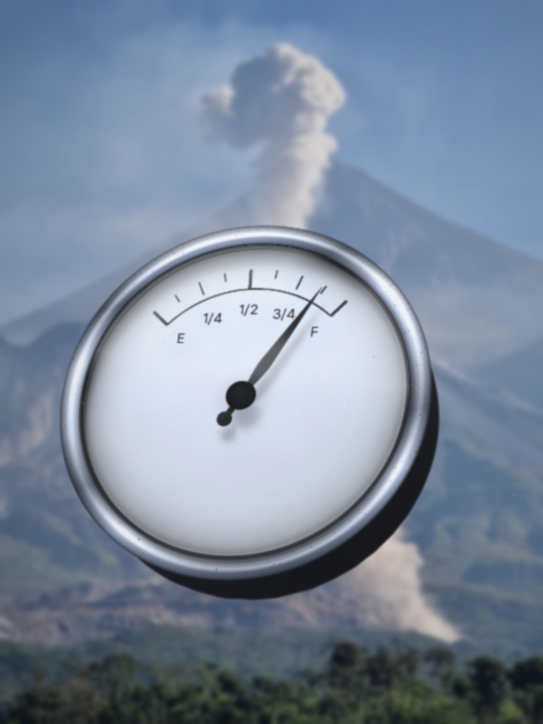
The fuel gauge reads **0.875**
